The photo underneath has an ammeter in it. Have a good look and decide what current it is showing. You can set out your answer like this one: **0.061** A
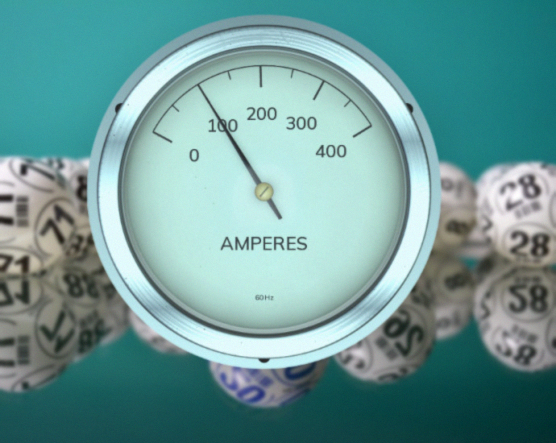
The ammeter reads **100** A
